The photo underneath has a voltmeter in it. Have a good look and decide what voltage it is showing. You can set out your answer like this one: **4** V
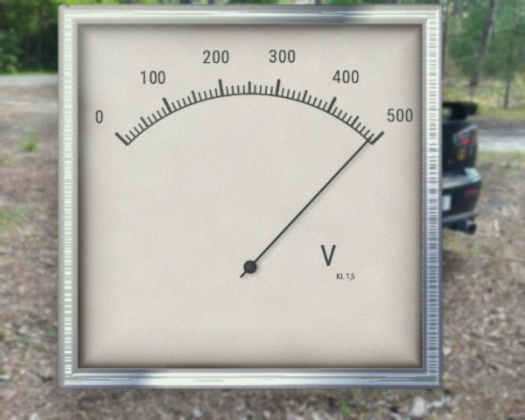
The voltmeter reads **490** V
